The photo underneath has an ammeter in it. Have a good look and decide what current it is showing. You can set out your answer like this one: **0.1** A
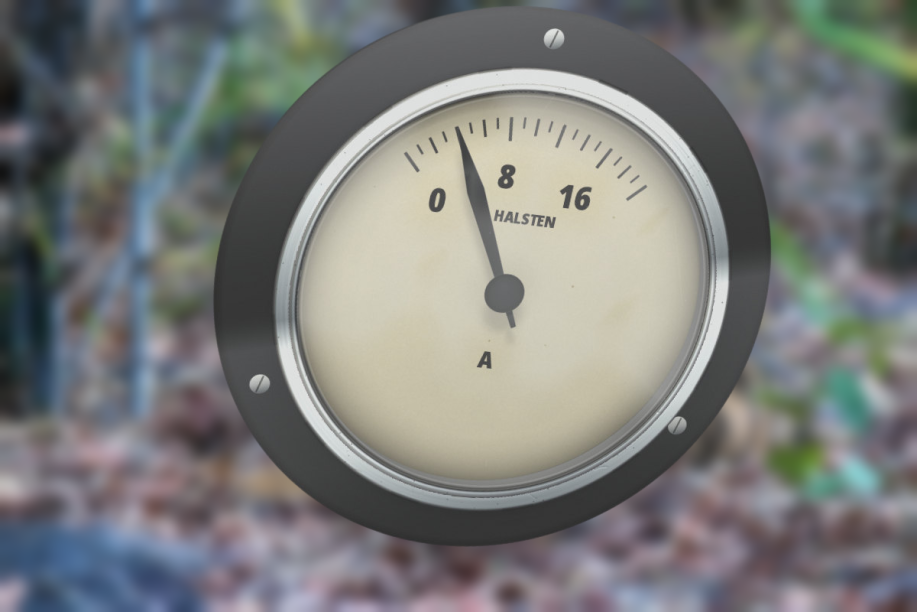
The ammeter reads **4** A
